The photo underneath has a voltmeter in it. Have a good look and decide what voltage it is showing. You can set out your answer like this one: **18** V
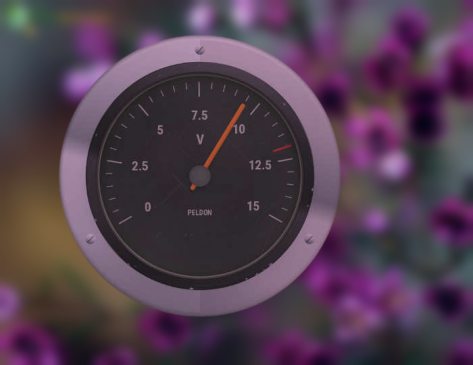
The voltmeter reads **9.5** V
